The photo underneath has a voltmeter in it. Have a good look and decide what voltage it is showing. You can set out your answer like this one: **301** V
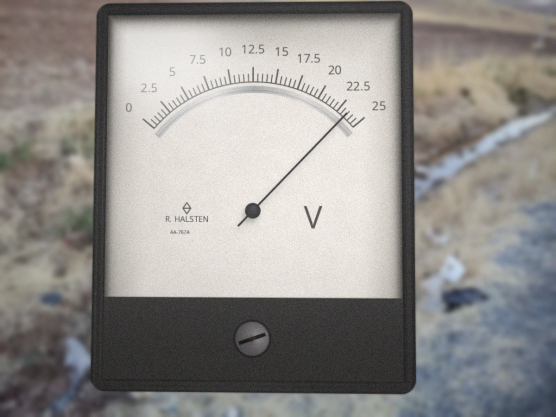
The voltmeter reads **23.5** V
